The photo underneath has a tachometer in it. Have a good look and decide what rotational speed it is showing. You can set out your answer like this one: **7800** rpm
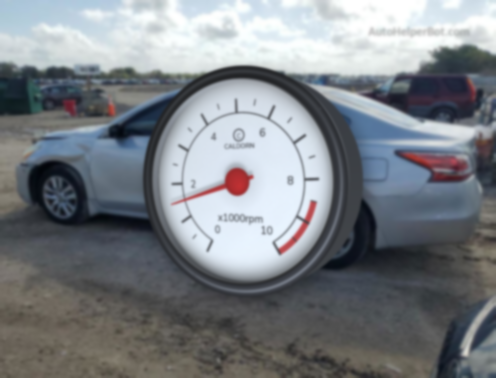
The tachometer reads **1500** rpm
